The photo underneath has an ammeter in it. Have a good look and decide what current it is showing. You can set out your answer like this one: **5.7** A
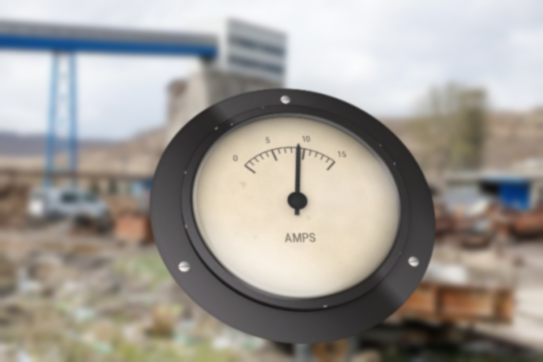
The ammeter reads **9** A
